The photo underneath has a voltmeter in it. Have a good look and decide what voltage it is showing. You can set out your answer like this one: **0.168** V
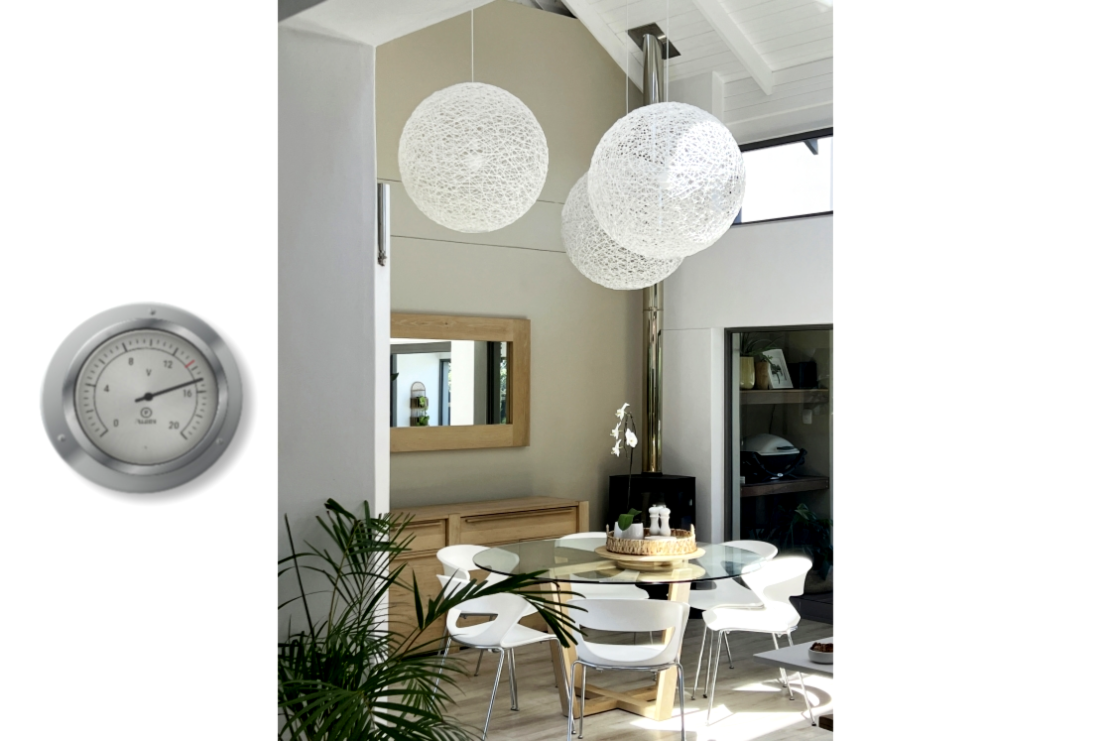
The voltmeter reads **15** V
